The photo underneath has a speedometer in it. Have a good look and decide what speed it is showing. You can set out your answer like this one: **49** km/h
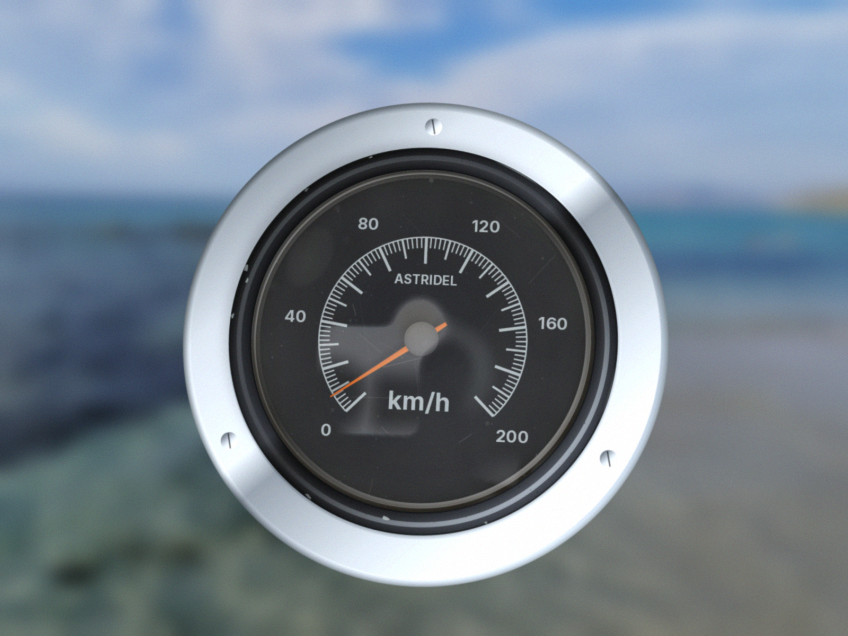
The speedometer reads **8** km/h
